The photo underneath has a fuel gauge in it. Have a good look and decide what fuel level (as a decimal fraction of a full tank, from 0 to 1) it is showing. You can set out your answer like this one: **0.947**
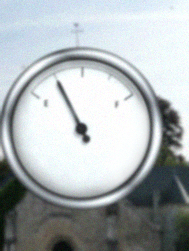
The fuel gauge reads **0.25**
